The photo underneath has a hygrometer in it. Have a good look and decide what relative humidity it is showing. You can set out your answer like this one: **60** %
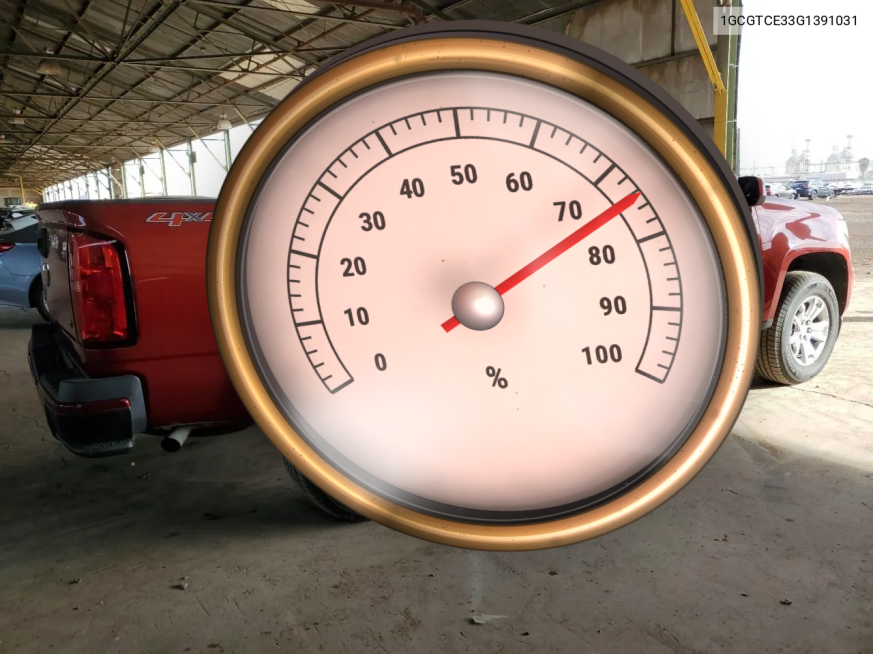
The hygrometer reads **74** %
